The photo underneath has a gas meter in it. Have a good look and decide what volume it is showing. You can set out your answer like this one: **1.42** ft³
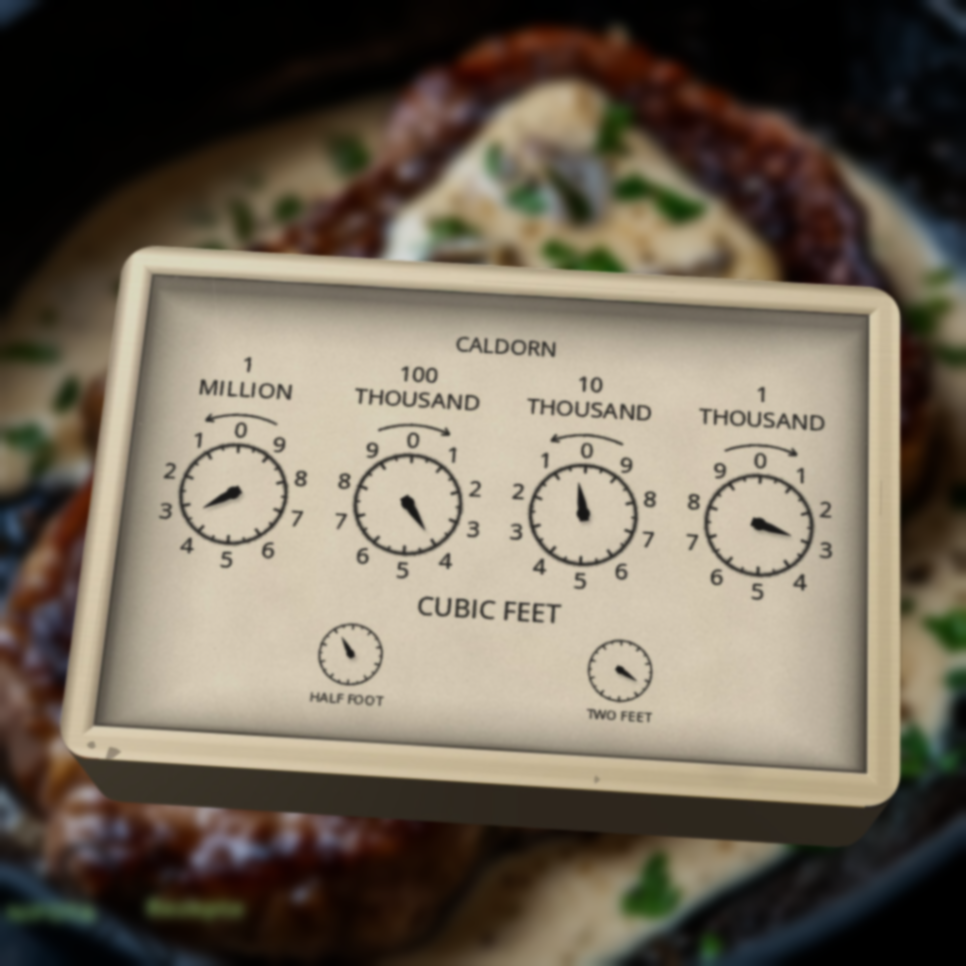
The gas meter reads **340300** ft³
